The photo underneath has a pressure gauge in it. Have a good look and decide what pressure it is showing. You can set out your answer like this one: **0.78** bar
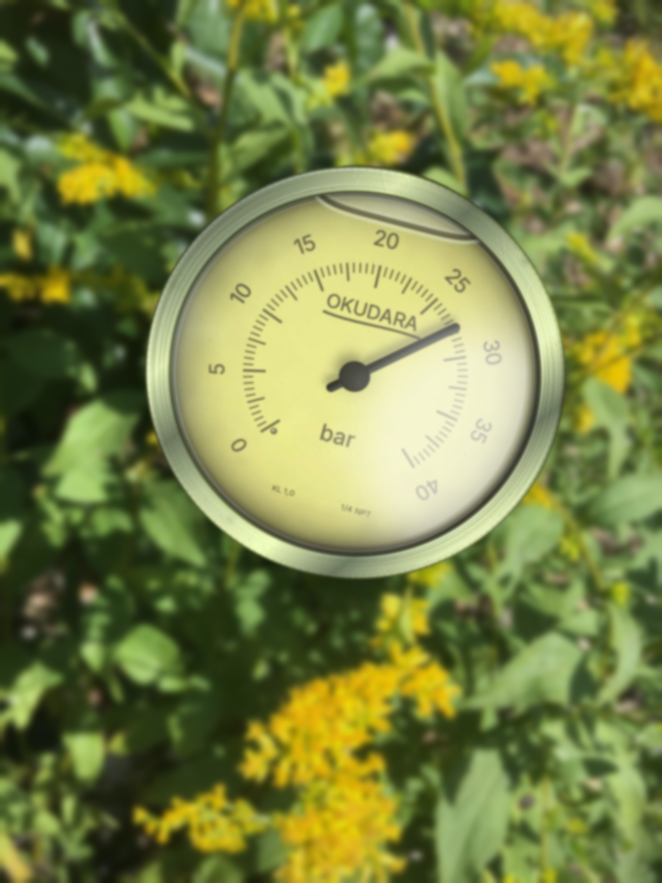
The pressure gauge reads **27.5** bar
